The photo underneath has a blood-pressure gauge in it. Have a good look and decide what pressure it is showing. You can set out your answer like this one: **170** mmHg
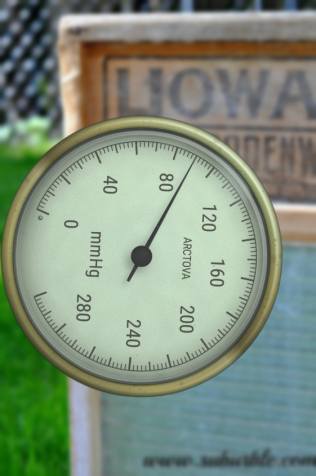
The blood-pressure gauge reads **90** mmHg
